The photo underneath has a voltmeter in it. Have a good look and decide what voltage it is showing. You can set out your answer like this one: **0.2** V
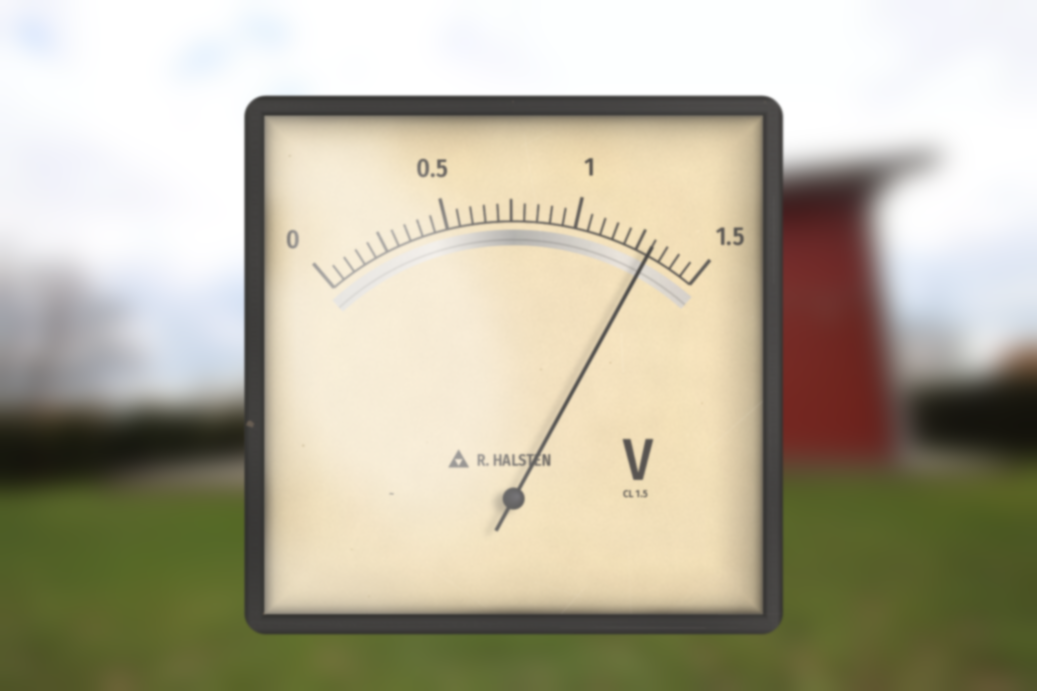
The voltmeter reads **1.3** V
